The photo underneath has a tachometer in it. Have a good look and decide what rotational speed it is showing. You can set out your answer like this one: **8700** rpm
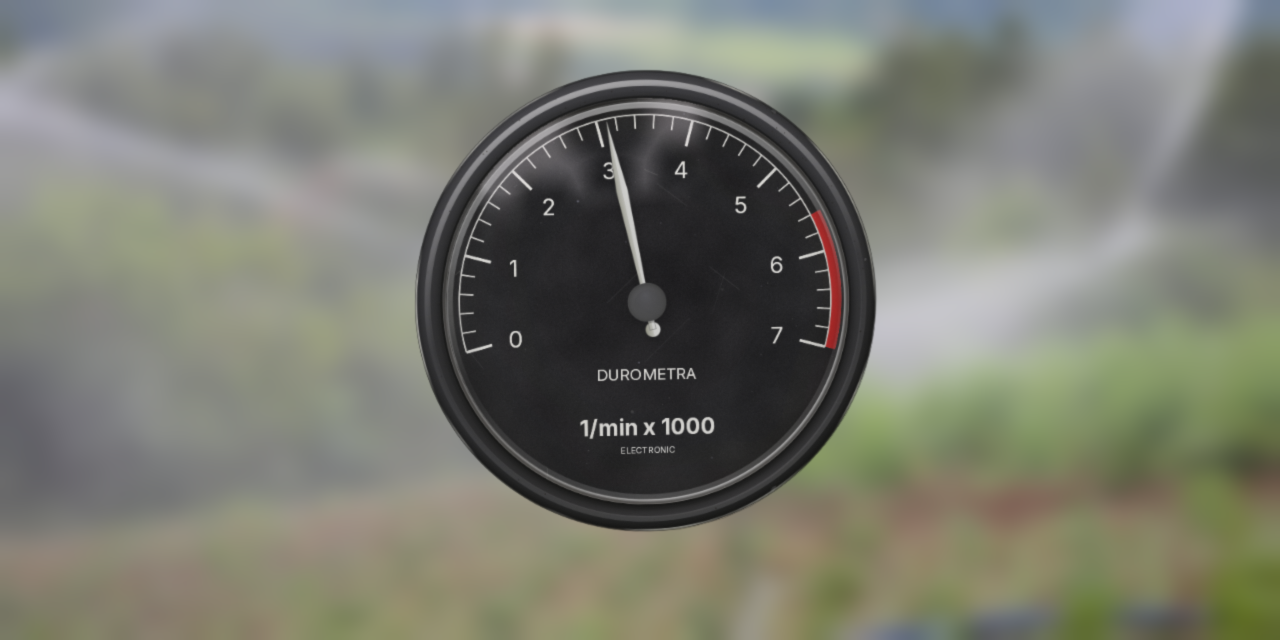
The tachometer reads **3100** rpm
